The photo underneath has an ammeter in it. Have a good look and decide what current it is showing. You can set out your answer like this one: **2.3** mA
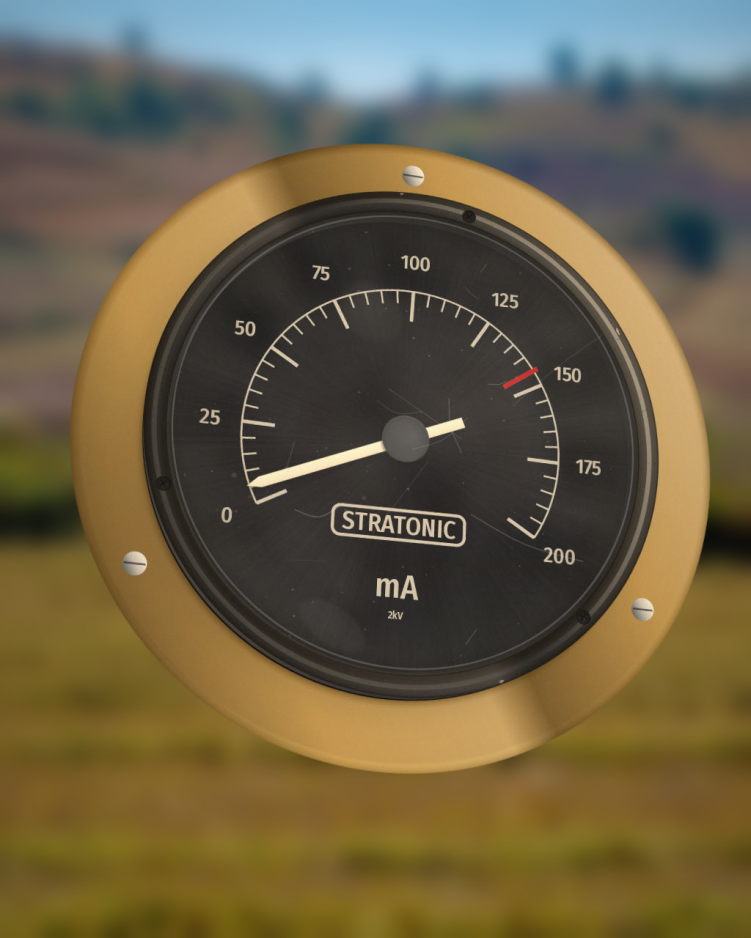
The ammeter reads **5** mA
